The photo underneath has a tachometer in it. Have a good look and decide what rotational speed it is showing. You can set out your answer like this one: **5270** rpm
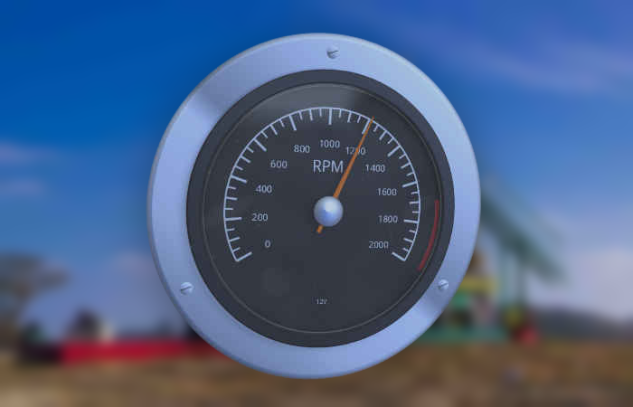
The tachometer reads **1200** rpm
